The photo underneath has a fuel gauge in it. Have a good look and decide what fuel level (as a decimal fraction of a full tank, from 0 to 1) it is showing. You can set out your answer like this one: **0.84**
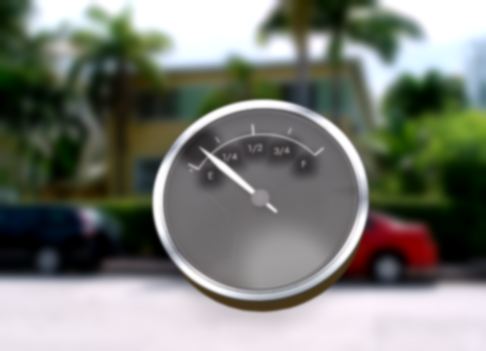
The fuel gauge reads **0.125**
